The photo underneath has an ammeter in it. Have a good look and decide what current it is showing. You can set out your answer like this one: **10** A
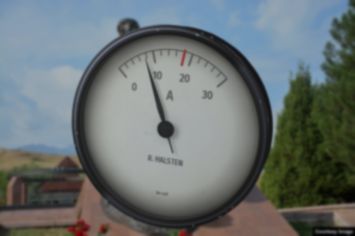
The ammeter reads **8** A
